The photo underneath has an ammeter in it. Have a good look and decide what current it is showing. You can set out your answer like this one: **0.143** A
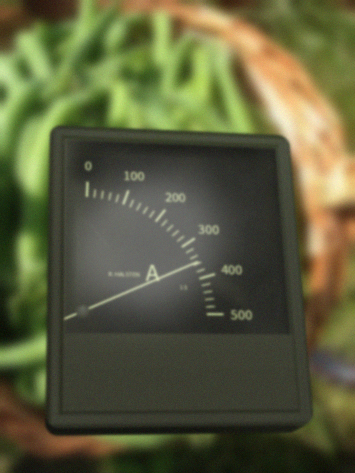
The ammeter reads **360** A
